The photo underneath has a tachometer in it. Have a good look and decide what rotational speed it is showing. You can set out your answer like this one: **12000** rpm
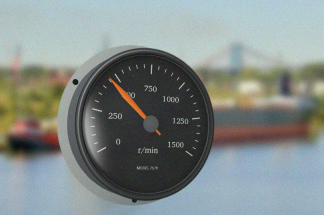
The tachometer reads **450** rpm
